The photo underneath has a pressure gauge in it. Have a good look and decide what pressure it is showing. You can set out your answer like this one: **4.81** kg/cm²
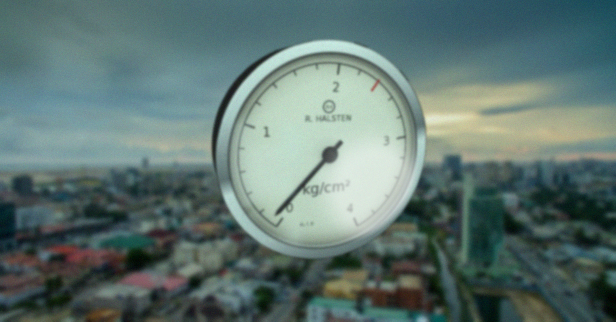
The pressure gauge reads **0.1** kg/cm²
